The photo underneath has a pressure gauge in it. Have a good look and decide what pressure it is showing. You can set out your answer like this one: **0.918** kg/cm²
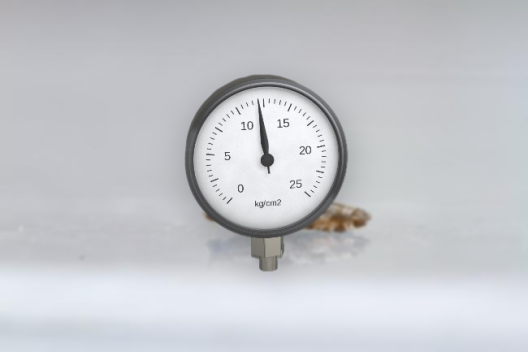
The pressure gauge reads **12** kg/cm²
